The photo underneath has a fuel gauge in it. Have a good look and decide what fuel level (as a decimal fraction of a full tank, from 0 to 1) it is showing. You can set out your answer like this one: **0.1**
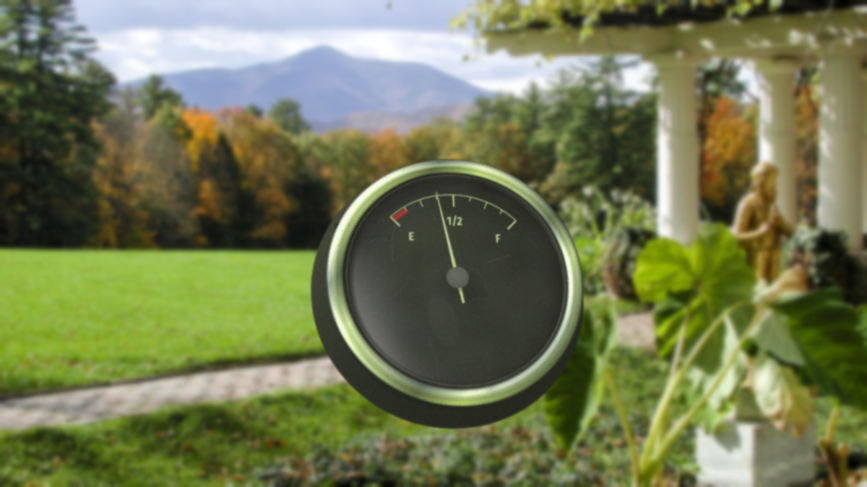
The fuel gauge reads **0.375**
